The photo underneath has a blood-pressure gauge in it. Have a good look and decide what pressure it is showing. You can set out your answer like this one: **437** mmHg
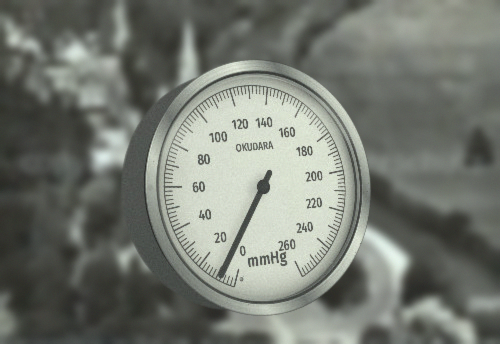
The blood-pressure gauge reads **10** mmHg
